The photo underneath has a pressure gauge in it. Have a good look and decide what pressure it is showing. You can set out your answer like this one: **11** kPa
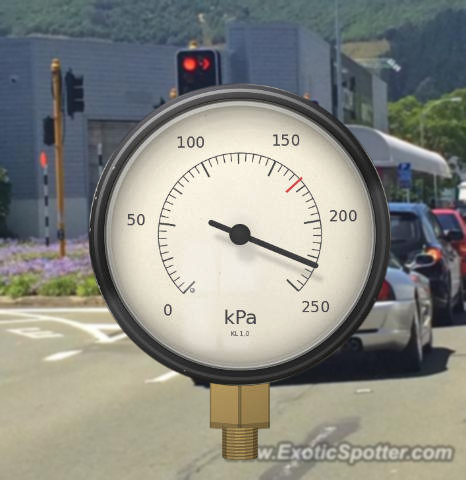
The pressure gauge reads **230** kPa
